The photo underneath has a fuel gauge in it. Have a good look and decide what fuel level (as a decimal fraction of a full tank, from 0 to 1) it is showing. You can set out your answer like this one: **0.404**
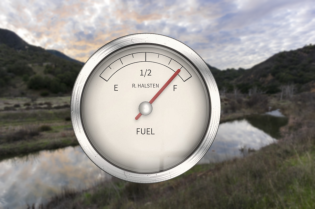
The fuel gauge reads **0.875**
